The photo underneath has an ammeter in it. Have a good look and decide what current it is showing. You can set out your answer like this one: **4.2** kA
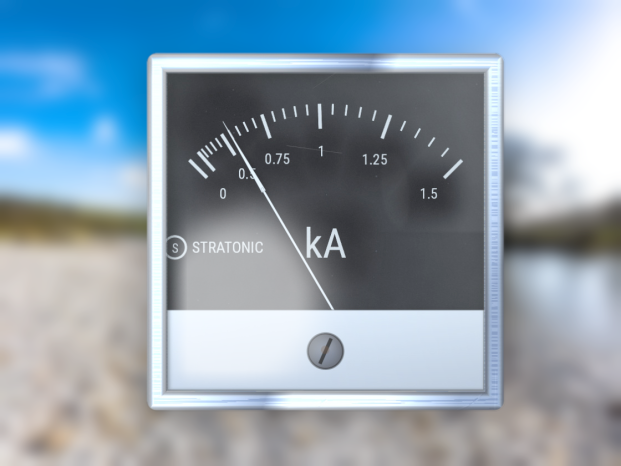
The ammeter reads **0.55** kA
